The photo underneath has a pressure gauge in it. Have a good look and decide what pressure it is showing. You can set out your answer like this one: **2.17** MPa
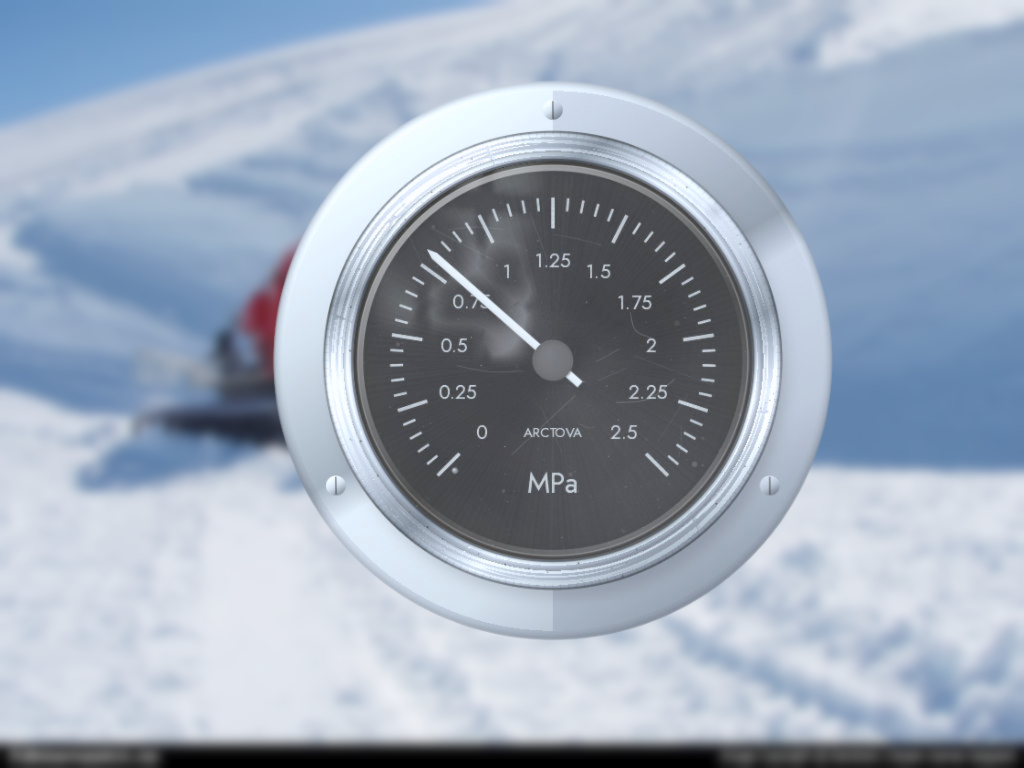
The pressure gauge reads **0.8** MPa
